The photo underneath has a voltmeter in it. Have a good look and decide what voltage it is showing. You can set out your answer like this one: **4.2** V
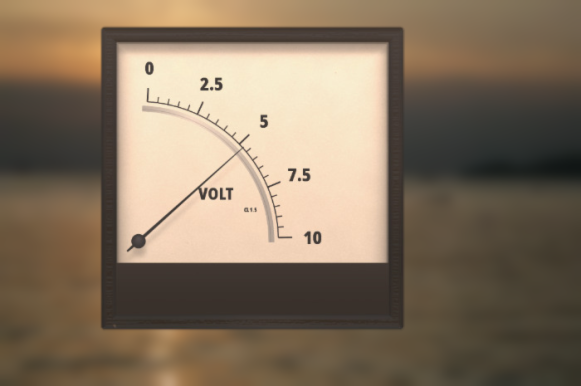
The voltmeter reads **5.25** V
